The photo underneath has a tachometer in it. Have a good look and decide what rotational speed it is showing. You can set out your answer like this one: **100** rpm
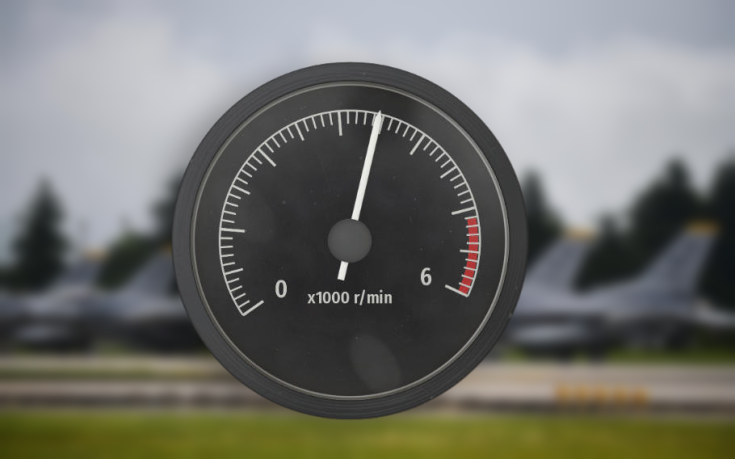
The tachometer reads **3450** rpm
